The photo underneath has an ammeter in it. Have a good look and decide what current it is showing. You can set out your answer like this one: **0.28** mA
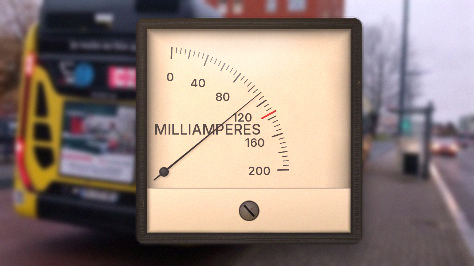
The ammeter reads **110** mA
